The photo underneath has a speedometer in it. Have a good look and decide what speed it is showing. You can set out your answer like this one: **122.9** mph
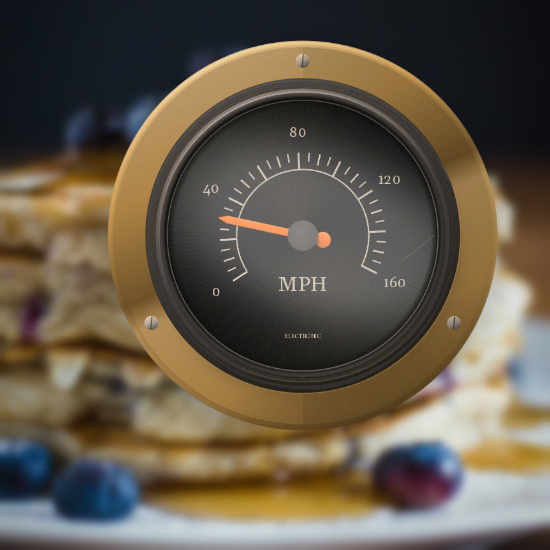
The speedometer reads **30** mph
